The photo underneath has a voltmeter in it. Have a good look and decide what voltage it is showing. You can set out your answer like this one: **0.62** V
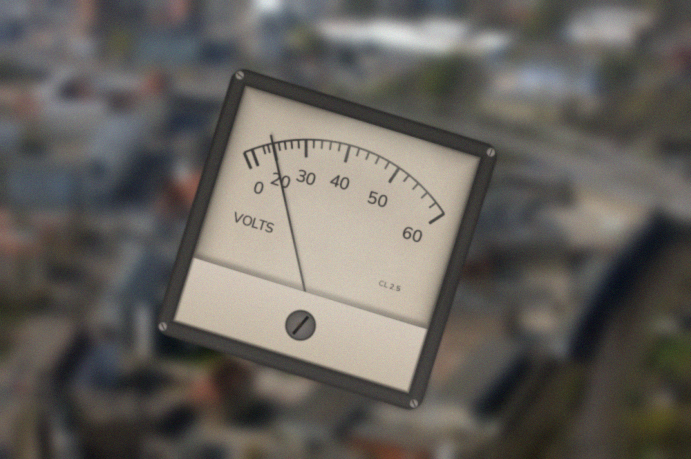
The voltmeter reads **20** V
